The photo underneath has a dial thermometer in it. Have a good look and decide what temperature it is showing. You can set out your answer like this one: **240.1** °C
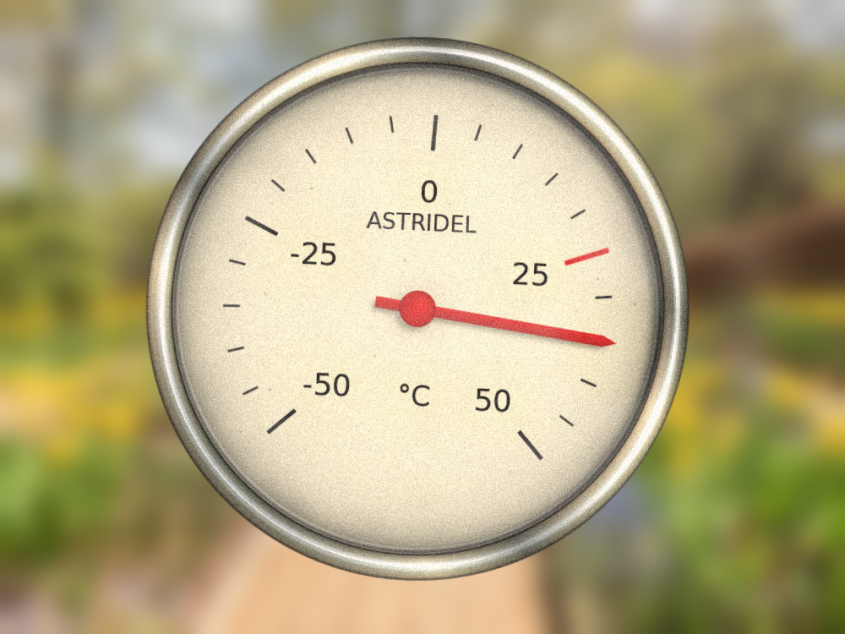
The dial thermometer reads **35** °C
